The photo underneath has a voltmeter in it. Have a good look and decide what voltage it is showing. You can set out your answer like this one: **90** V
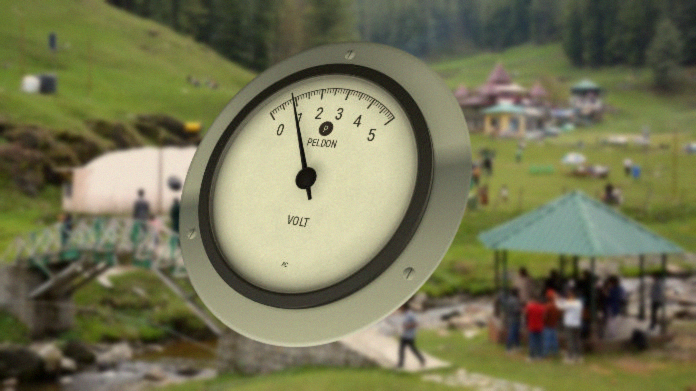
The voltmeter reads **1** V
